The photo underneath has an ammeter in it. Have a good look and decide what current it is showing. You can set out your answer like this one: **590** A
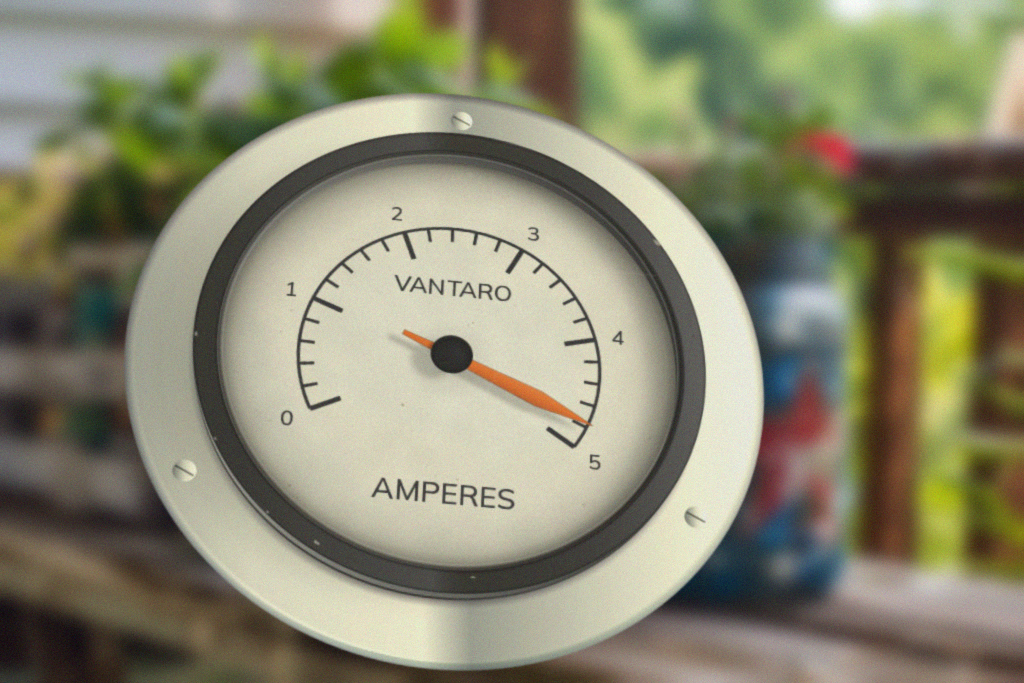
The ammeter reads **4.8** A
